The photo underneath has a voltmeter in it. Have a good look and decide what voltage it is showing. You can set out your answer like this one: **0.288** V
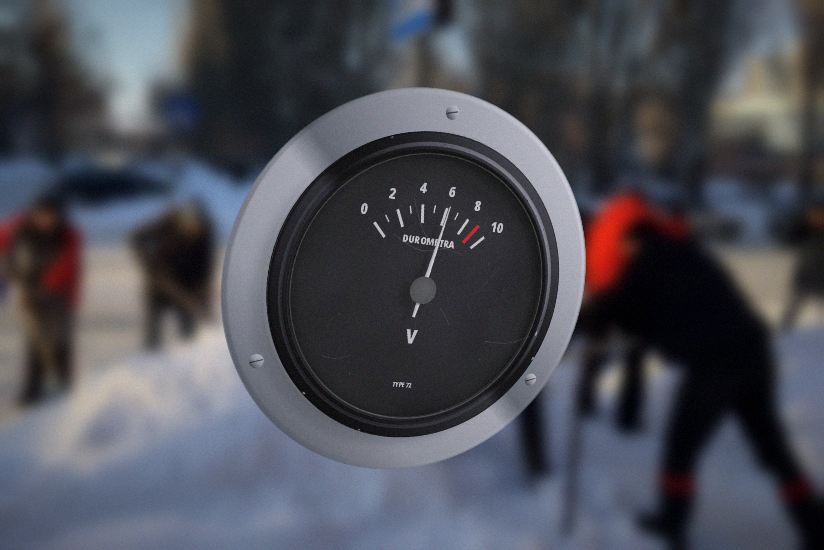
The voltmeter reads **6** V
